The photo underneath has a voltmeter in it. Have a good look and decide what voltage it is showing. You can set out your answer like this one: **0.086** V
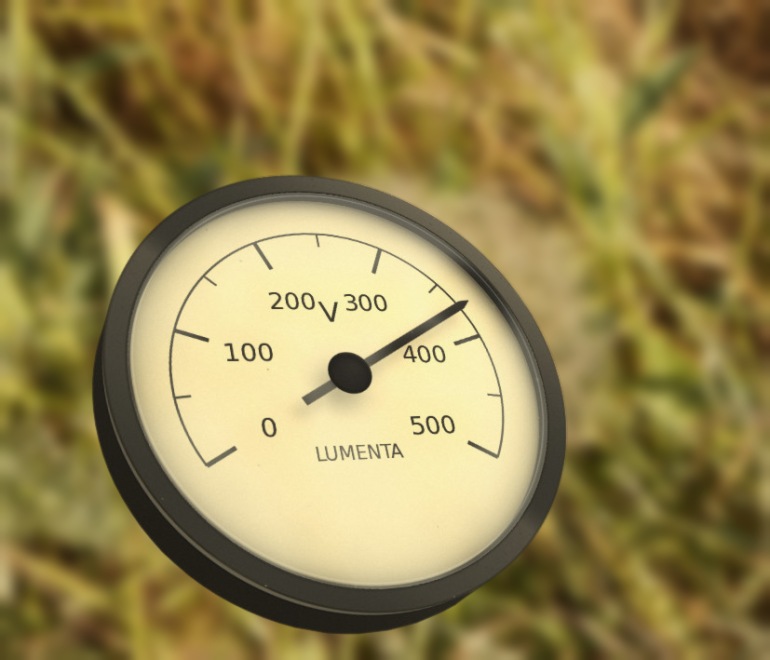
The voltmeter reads **375** V
